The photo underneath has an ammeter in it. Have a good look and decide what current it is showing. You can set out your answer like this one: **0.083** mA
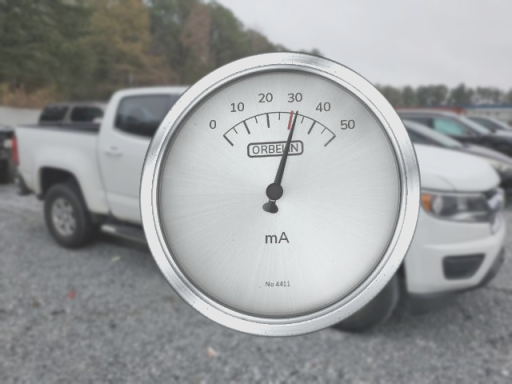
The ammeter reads **32.5** mA
